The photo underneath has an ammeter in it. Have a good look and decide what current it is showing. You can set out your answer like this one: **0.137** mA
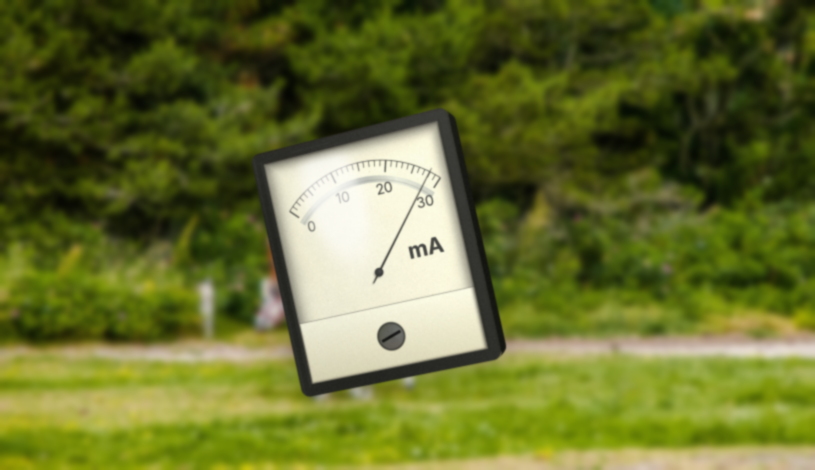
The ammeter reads **28** mA
